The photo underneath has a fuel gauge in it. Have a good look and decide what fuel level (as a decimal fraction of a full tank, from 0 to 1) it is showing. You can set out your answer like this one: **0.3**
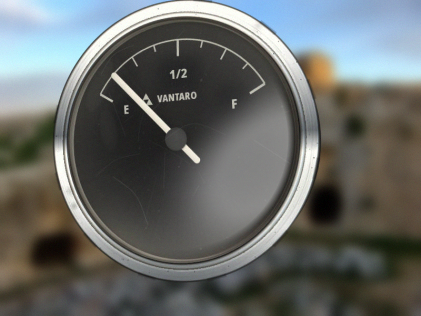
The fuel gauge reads **0.125**
